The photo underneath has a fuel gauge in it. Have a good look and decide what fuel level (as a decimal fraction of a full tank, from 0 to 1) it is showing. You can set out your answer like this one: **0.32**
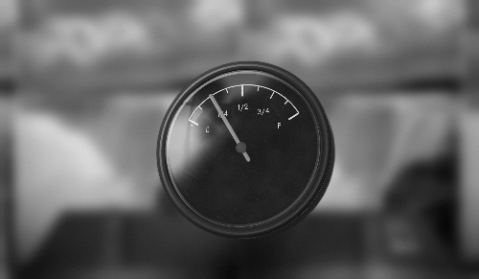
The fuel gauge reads **0.25**
